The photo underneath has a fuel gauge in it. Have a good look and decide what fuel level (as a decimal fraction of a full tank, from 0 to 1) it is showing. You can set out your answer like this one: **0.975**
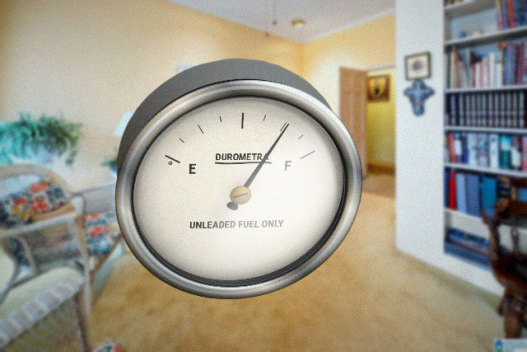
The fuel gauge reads **0.75**
